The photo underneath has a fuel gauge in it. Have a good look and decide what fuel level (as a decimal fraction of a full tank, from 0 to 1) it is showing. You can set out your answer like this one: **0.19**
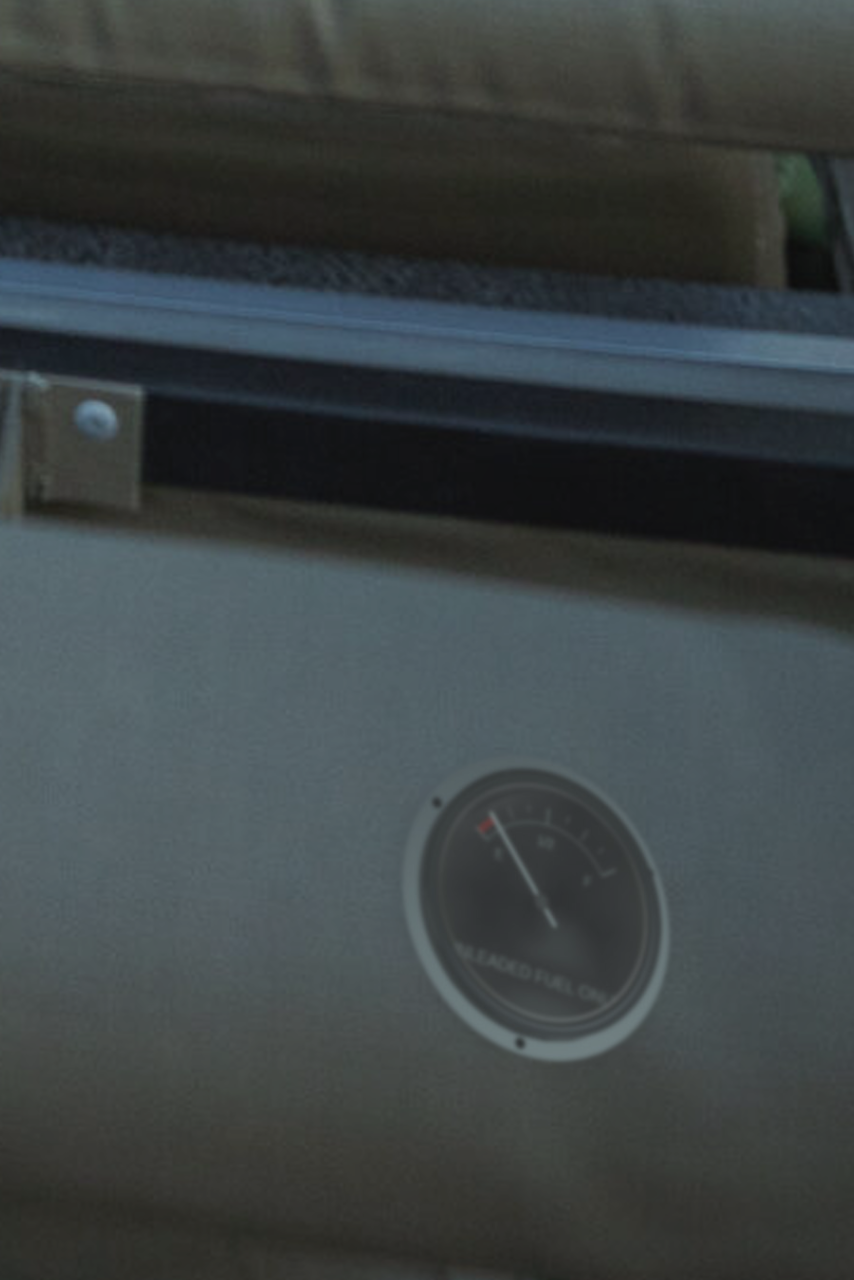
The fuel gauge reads **0.125**
